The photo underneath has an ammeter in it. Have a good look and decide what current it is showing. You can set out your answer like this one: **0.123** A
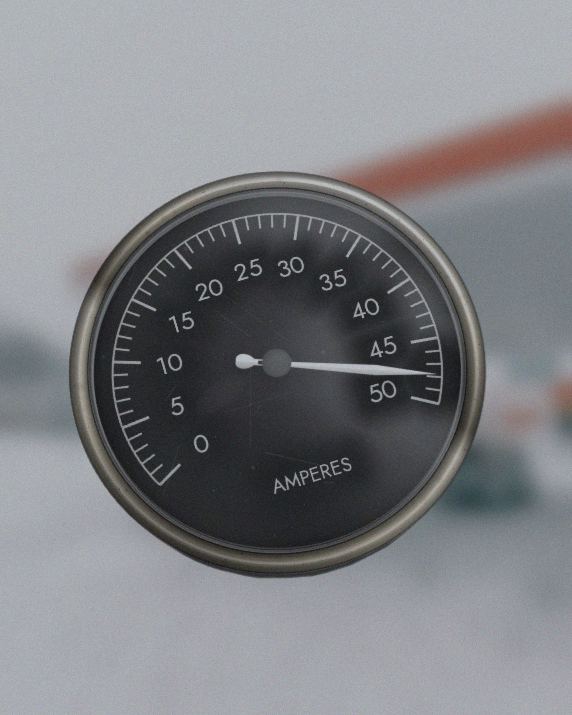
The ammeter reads **48** A
